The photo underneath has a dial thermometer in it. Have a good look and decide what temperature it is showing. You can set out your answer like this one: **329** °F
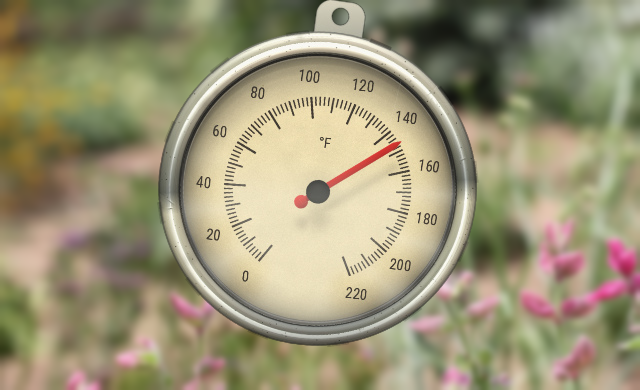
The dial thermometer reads **146** °F
